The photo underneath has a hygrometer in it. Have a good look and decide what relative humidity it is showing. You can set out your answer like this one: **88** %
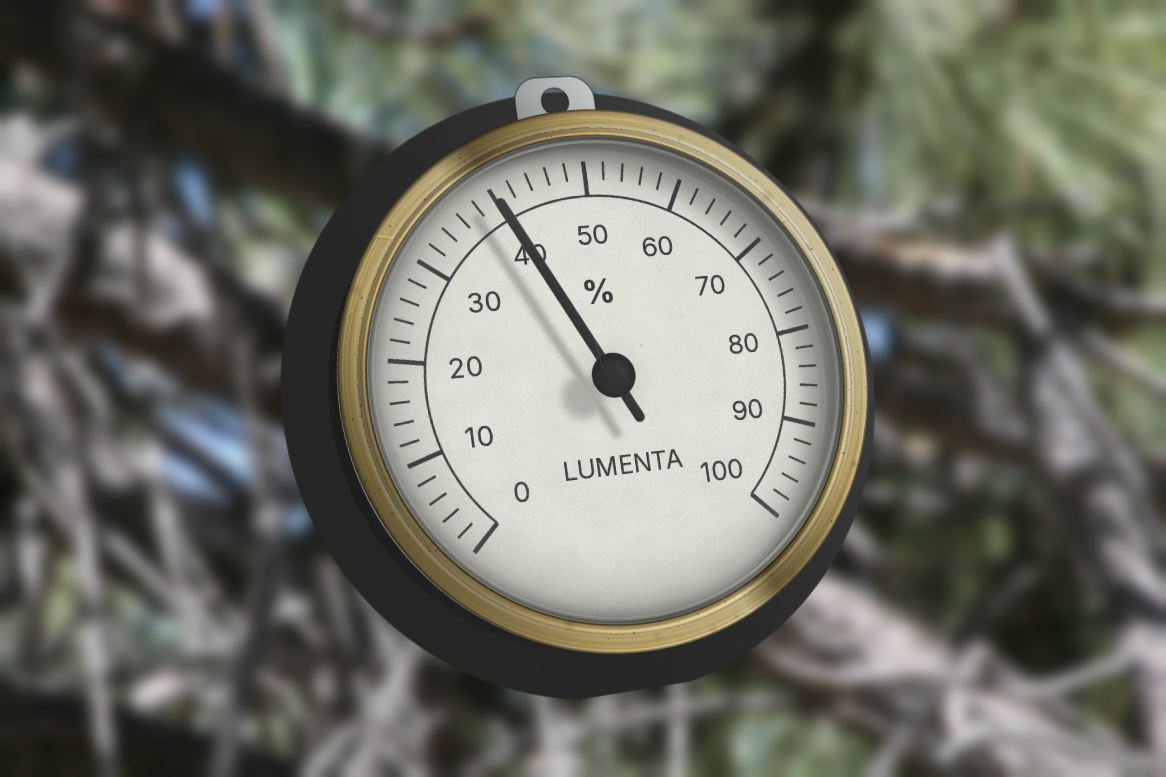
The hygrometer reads **40** %
